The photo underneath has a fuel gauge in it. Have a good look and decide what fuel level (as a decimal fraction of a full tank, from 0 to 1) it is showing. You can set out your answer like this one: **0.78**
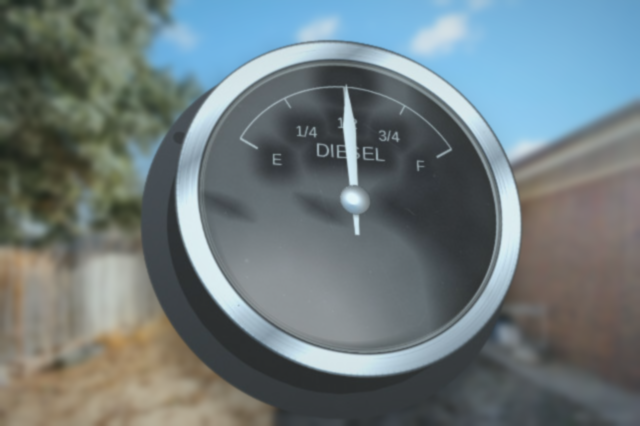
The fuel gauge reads **0.5**
